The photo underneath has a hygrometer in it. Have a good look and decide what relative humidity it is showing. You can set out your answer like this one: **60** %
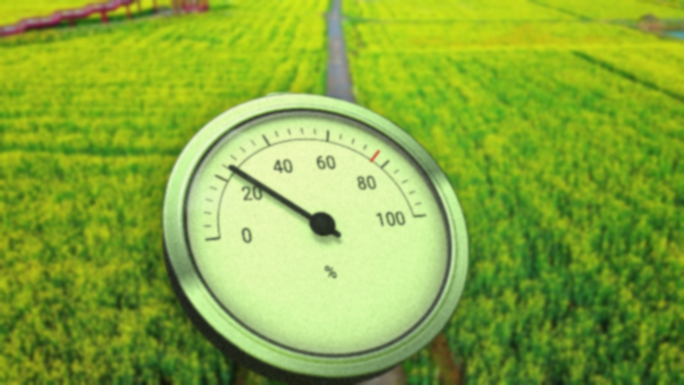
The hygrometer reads **24** %
